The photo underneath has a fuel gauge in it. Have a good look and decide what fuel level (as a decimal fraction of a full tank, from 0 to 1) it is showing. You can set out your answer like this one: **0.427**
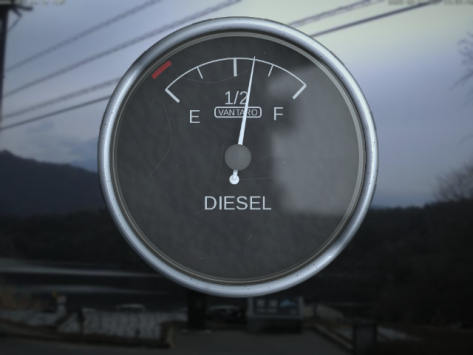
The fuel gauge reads **0.625**
